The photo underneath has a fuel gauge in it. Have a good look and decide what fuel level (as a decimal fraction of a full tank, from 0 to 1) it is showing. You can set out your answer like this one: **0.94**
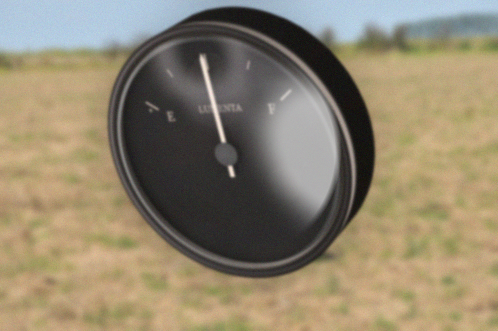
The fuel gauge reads **0.5**
